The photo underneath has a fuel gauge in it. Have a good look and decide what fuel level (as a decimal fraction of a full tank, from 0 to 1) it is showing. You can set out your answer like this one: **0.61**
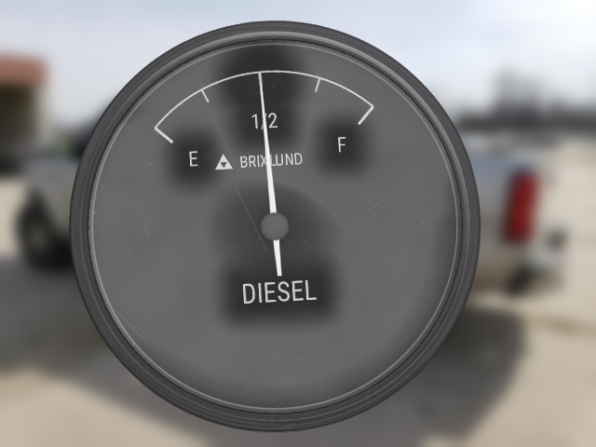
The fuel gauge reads **0.5**
